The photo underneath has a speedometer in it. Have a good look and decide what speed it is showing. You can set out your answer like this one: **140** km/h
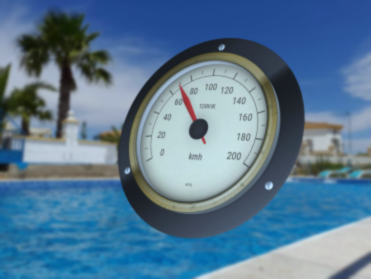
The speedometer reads **70** km/h
